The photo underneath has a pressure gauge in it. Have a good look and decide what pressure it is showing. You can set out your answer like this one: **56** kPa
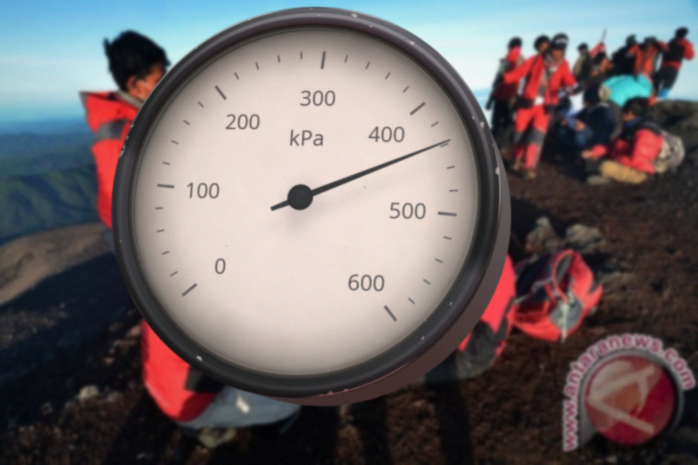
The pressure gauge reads **440** kPa
